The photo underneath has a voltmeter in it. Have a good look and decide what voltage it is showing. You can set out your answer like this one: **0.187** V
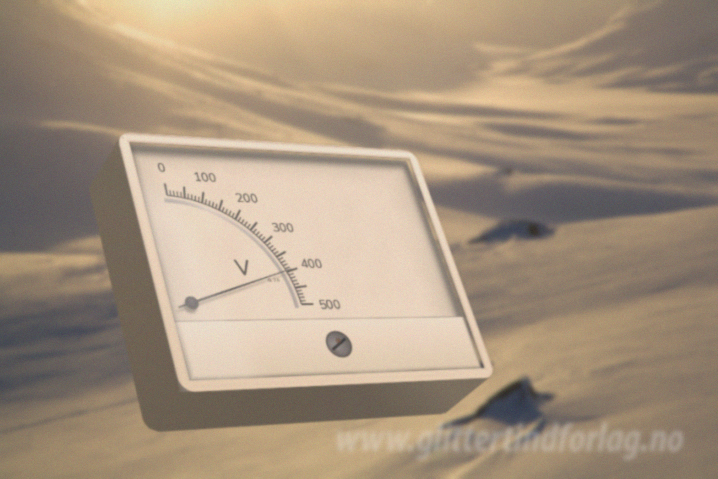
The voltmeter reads **400** V
